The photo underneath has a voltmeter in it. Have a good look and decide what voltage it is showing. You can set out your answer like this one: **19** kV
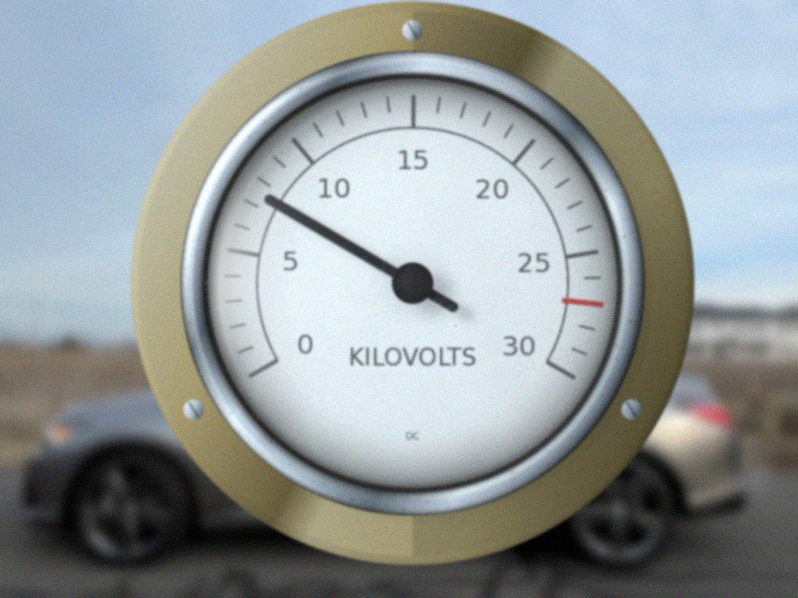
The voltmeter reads **7.5** kV
